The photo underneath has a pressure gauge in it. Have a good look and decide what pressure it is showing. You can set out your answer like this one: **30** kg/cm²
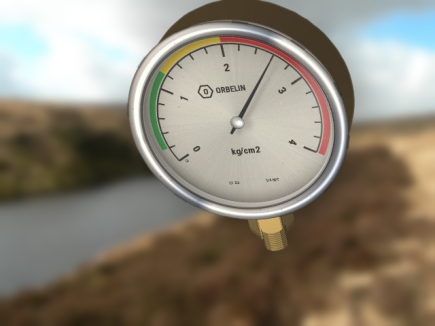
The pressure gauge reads **2.6** kg/cm²
